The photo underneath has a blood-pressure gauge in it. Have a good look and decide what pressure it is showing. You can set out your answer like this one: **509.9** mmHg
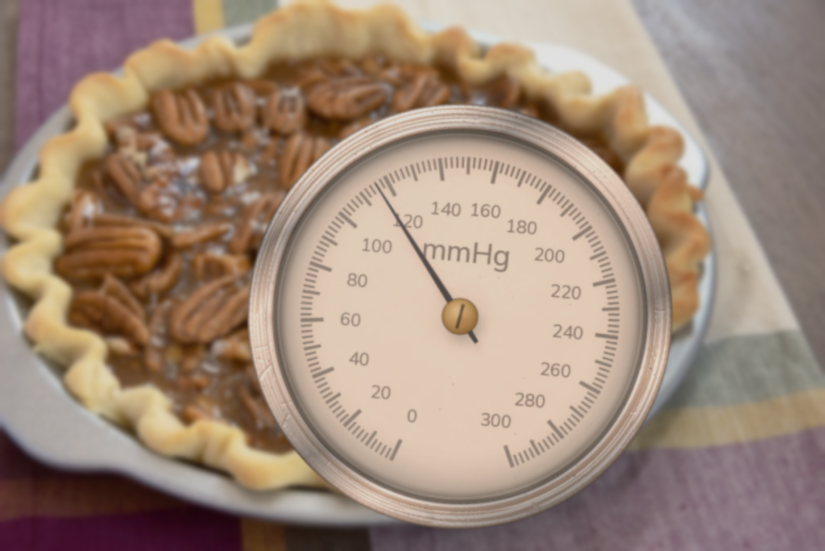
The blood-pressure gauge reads **116** mmHg
